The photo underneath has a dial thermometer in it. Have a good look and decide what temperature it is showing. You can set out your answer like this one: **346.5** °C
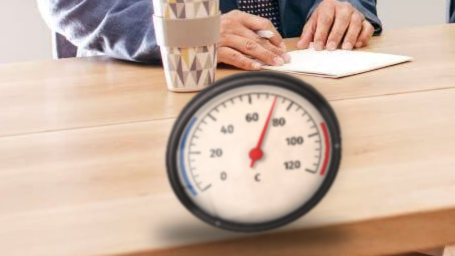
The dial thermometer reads **72** °C
